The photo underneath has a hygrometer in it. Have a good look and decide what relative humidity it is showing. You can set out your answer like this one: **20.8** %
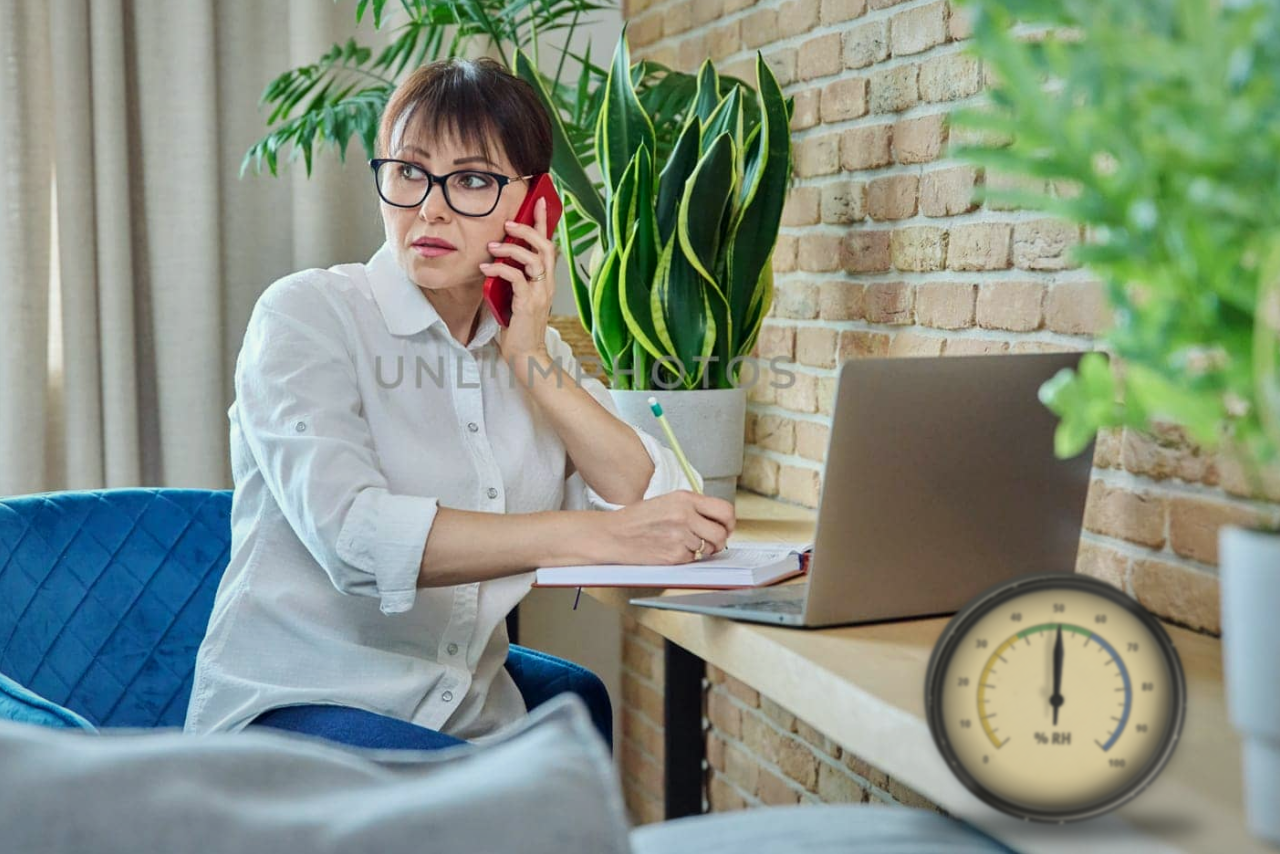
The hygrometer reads **50** %
